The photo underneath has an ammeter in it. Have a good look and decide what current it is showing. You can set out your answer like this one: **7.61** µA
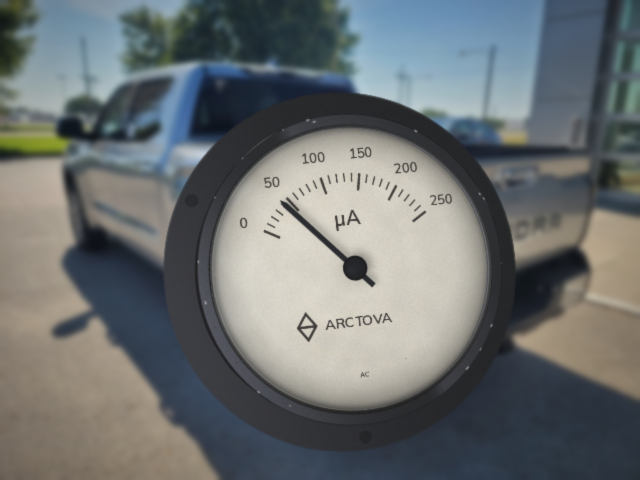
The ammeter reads **40** µA
